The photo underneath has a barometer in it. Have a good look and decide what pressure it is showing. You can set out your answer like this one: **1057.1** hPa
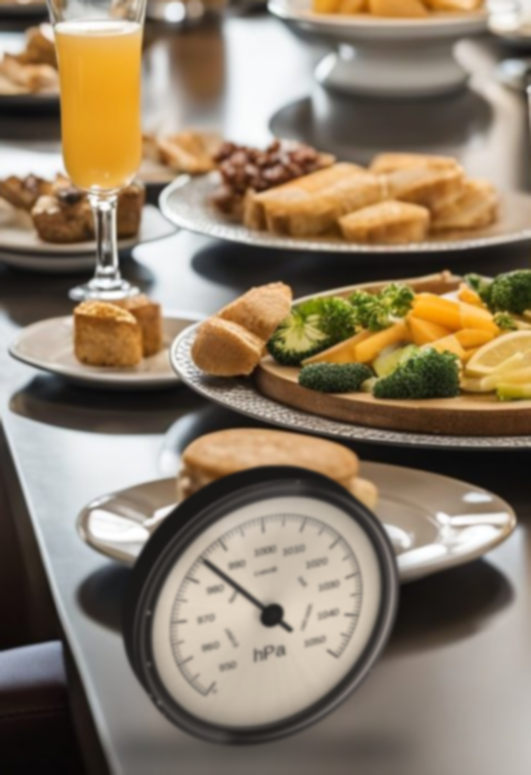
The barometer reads **985** hPa
